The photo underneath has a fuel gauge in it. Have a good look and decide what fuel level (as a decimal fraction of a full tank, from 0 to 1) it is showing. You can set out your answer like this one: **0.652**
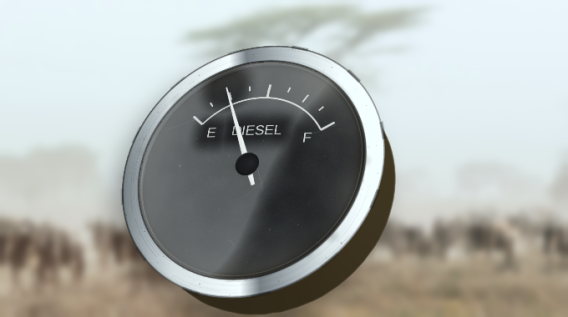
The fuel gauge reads **0.25**
